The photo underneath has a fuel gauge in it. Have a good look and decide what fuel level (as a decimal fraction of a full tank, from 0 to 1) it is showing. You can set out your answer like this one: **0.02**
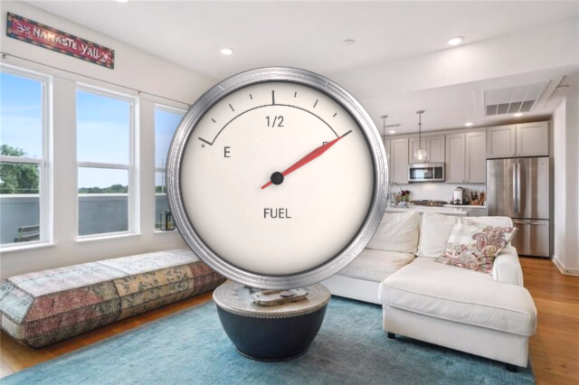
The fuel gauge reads **1**
